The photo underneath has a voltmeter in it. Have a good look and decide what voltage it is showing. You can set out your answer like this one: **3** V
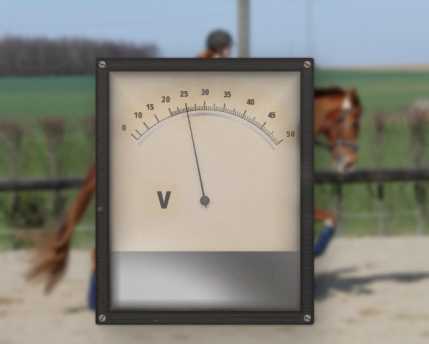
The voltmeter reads **25** V
